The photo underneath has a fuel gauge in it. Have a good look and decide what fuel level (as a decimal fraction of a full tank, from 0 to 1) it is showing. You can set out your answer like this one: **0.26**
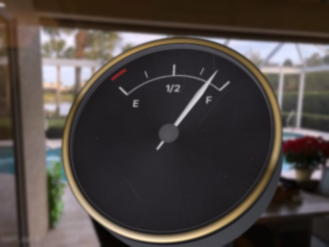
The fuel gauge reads **0.875**
